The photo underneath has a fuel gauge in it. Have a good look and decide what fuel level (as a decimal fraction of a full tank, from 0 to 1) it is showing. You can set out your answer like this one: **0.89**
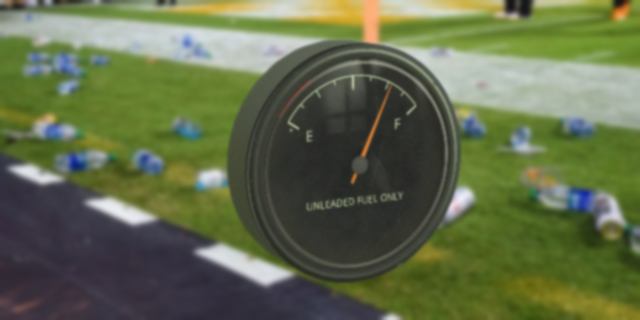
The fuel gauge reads **0.75**
